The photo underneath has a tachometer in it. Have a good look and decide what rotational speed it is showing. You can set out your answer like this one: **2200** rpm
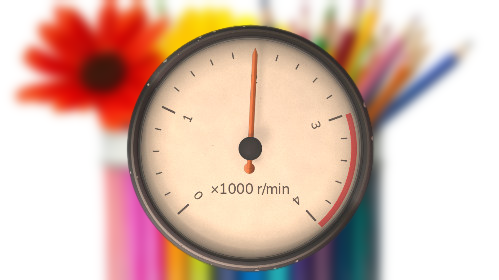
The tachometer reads **2000** rpm
